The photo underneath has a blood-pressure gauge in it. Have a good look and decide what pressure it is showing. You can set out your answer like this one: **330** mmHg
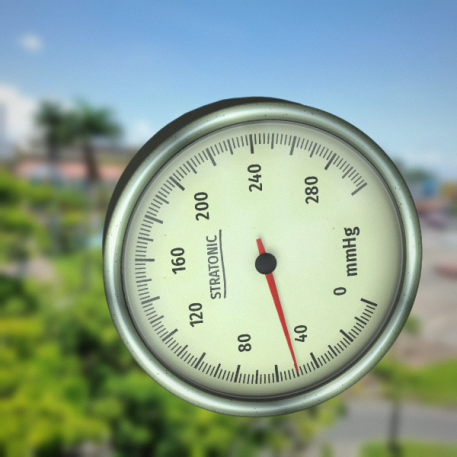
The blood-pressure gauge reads **50** mmHg
